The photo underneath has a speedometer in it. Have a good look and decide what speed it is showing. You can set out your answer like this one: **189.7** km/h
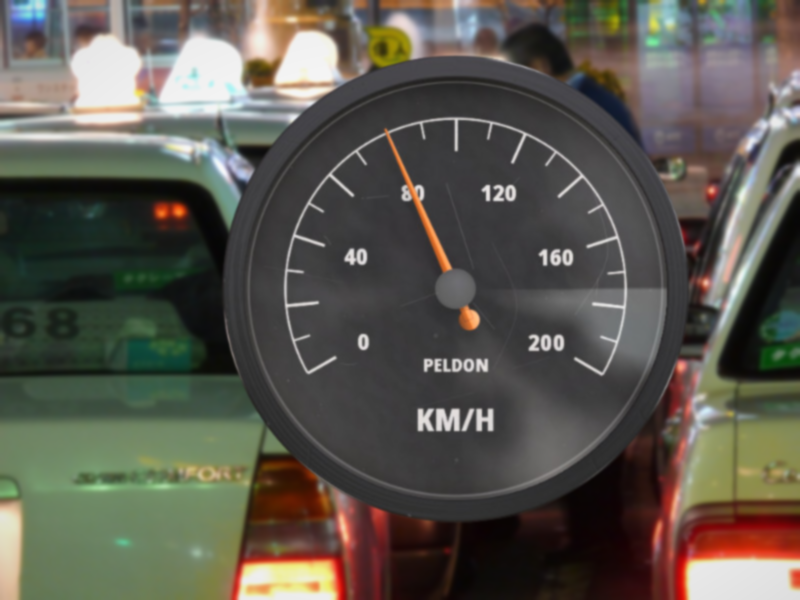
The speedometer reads **80** km/h
